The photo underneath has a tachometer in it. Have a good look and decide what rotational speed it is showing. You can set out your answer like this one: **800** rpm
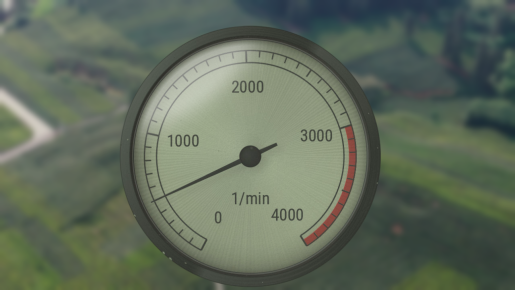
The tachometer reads **500** rpm
